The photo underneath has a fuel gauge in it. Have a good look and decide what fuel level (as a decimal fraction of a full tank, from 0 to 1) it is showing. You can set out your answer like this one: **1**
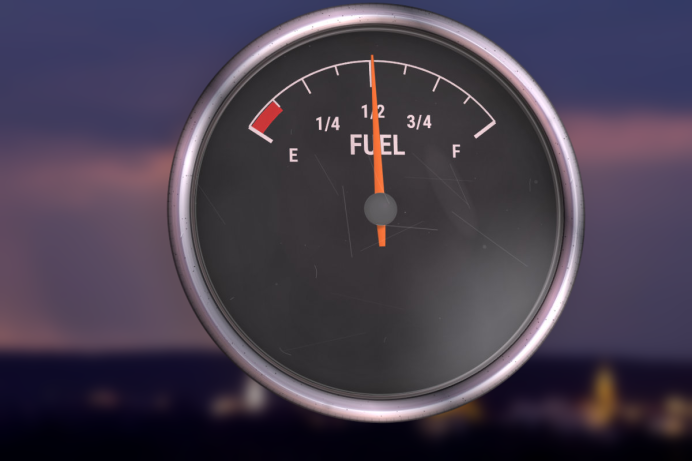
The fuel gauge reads **0.5**
